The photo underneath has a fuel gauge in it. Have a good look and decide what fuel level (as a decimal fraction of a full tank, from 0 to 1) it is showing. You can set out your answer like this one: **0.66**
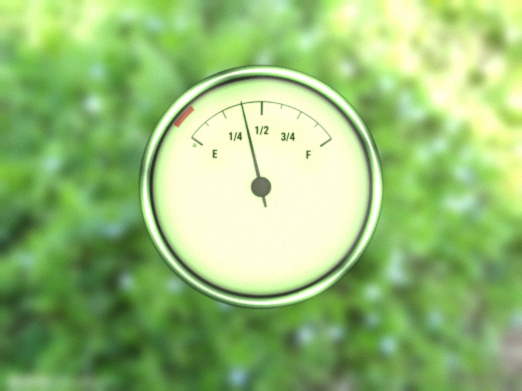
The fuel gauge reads **0.375**
